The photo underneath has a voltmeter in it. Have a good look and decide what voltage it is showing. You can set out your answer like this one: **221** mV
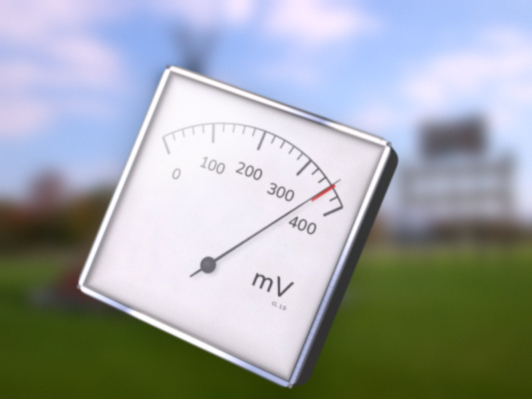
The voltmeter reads **360** mV
